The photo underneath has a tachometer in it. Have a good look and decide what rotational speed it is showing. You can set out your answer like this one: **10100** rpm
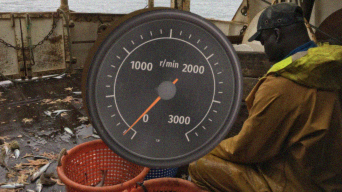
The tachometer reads **100** rpm
